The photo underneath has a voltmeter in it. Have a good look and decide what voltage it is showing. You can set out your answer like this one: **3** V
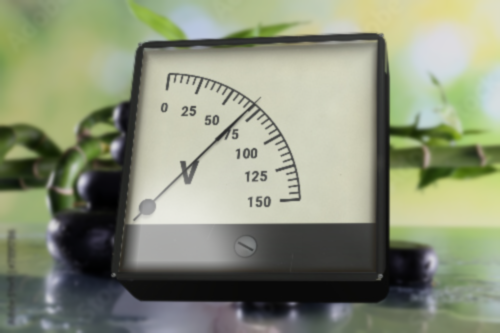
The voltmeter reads **70** V
